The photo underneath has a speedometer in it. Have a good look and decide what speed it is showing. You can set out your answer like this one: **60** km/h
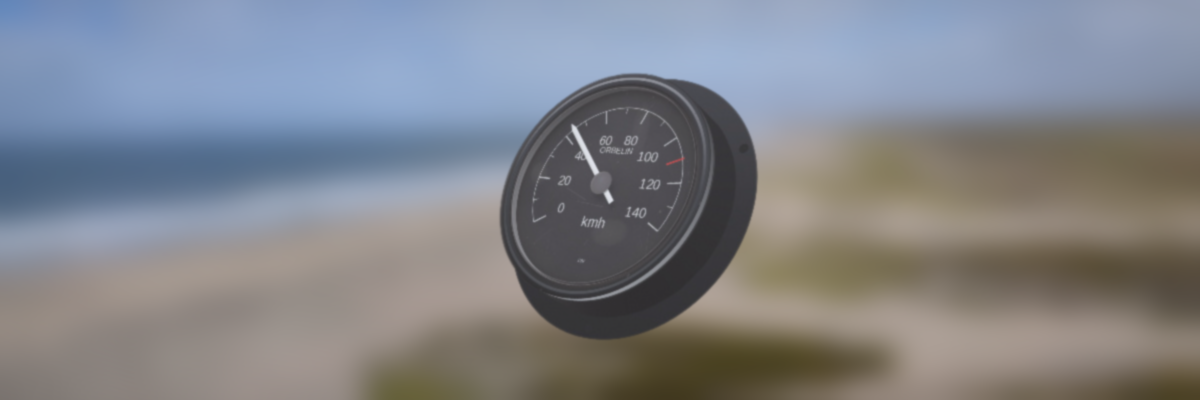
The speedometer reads **45** km/h
